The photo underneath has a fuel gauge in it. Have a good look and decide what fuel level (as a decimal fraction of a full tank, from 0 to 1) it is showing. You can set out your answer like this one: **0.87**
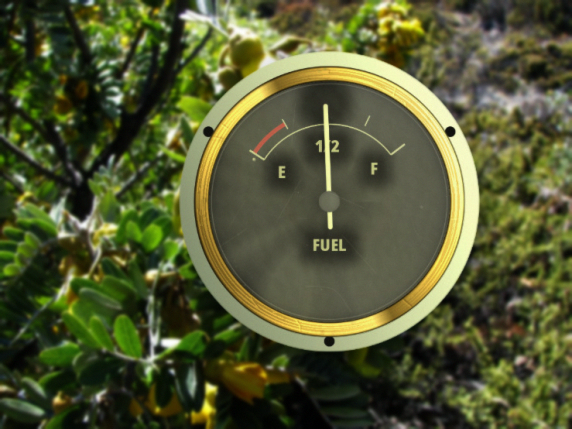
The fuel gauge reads **0.5**
